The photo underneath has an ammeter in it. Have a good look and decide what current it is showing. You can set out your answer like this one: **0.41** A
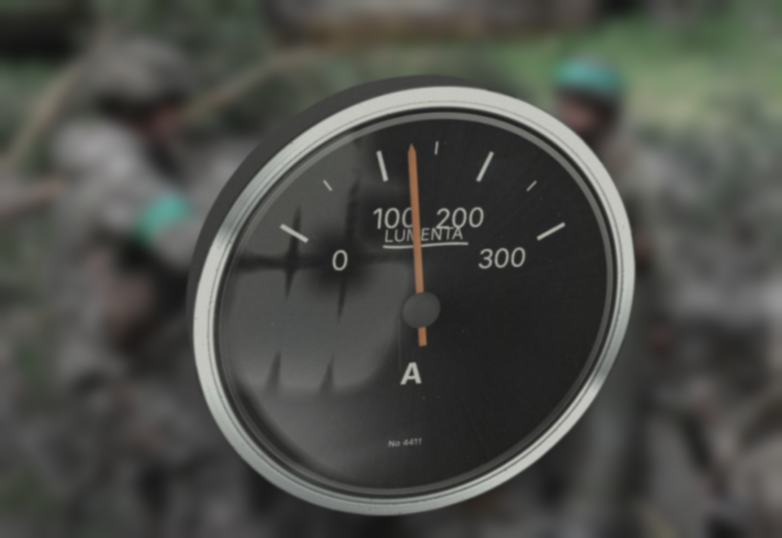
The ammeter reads **125** A
